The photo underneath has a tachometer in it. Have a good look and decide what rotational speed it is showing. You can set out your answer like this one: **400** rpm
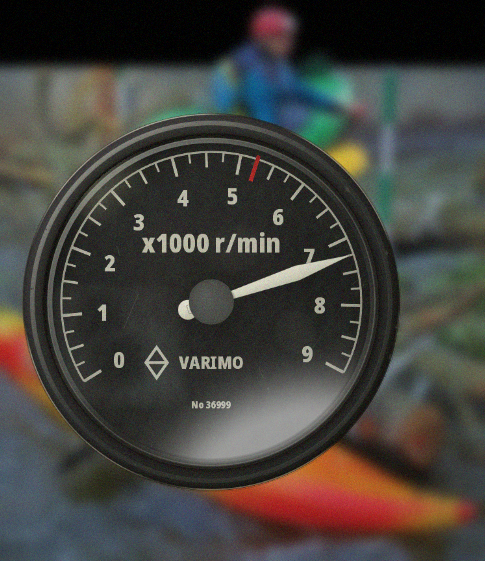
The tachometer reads **7250** rpm
